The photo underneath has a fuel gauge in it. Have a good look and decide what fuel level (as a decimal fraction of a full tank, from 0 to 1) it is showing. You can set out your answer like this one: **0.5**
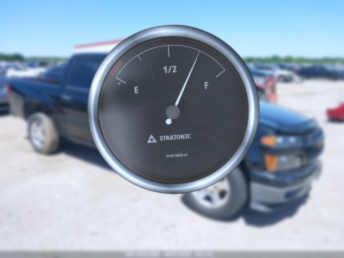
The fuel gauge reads **0.75**
